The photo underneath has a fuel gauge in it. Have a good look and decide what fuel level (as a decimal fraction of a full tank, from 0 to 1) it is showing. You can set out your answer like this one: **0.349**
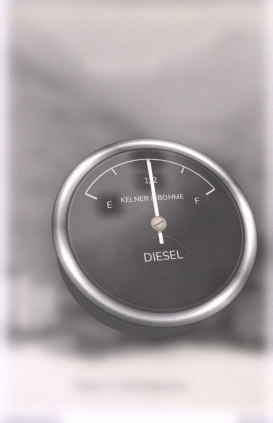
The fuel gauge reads **0.5**
